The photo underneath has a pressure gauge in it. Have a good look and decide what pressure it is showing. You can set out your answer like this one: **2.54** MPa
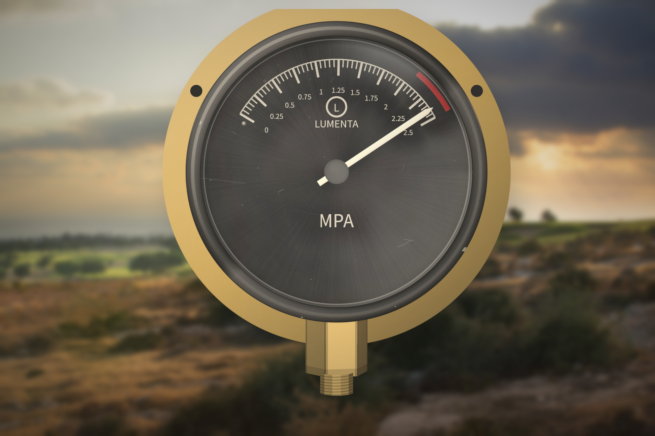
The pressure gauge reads **2.4** MPa
